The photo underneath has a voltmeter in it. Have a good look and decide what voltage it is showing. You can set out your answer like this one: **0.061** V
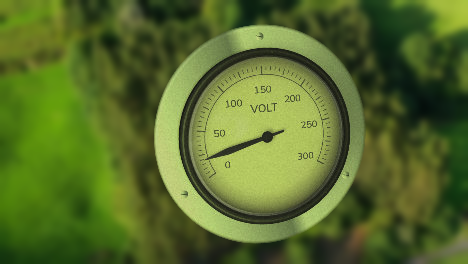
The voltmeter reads **20** V
